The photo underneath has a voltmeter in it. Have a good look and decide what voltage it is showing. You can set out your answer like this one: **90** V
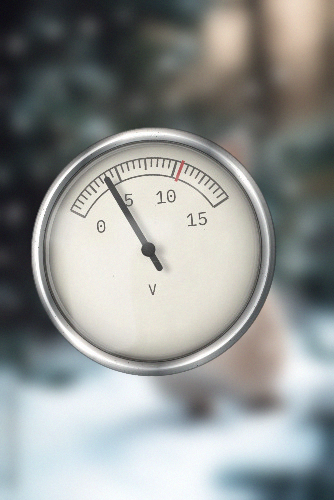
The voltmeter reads **4** V
